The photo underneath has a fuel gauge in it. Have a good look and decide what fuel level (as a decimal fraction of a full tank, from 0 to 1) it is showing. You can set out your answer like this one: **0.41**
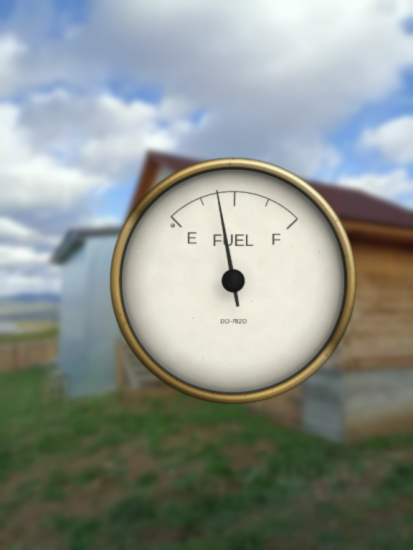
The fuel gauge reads **0.375**
